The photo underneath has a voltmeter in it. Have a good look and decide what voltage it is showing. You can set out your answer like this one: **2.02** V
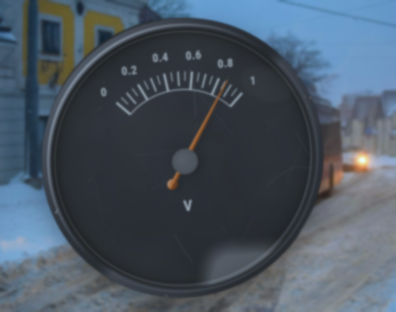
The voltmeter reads **0.85** V
